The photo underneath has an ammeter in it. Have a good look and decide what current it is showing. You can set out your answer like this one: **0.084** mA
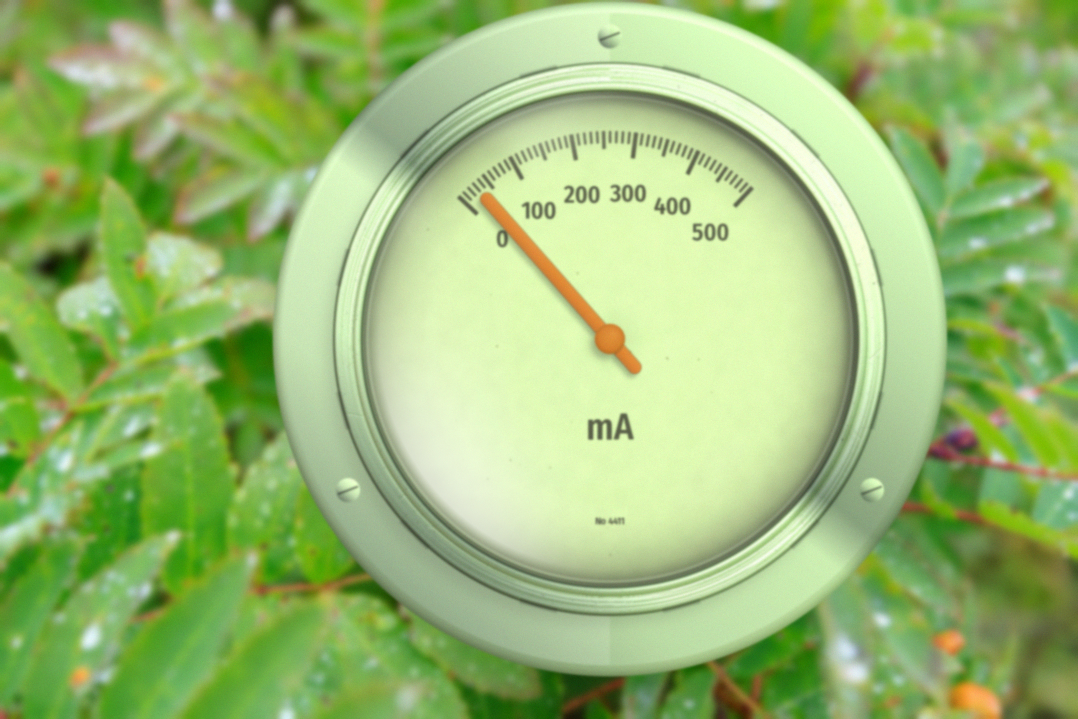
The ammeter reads **30** mA
